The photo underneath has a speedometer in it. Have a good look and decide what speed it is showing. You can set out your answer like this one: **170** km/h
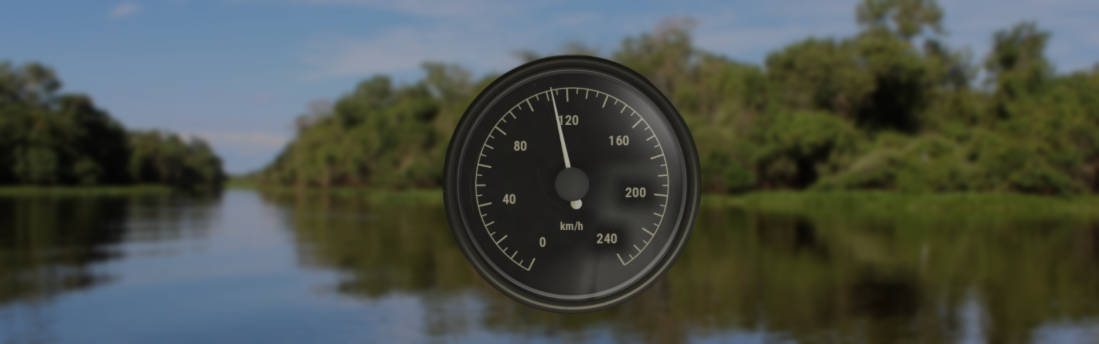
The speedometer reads **112.5** km/h
